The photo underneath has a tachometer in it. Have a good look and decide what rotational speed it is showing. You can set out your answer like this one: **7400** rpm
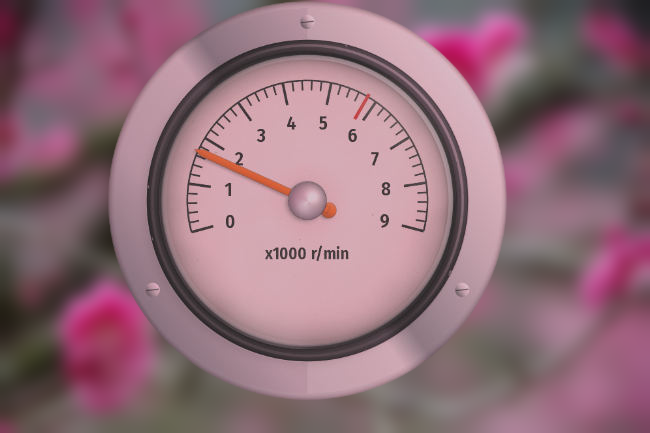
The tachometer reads **1700** rpm
